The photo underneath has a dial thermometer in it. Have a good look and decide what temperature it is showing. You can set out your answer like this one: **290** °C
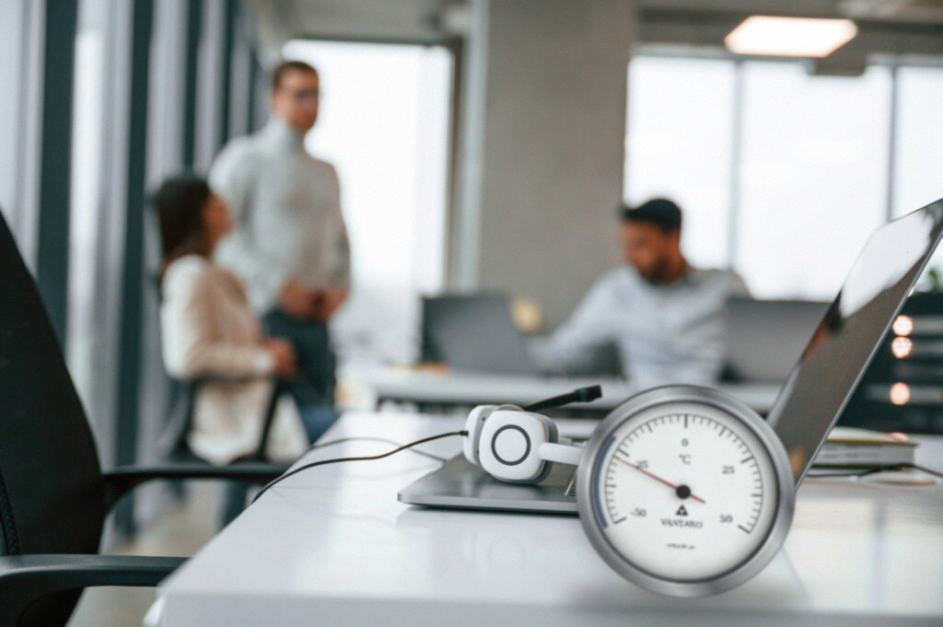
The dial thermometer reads **-27.5** °C
